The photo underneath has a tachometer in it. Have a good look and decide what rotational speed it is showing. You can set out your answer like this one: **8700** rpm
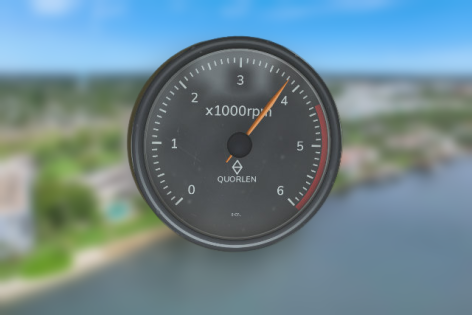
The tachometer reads **3800** rpm
